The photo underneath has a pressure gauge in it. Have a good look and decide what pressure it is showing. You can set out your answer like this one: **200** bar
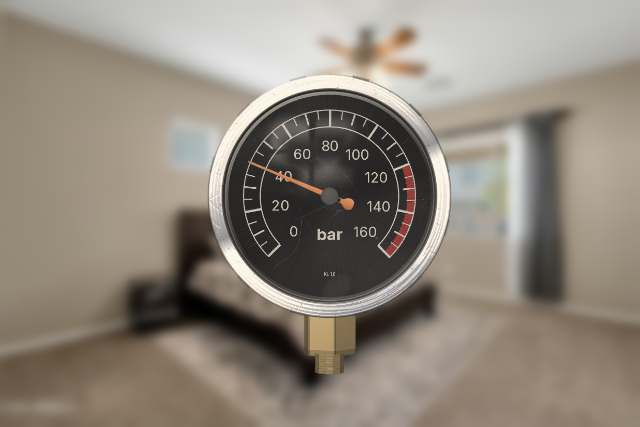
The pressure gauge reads **40** bar
